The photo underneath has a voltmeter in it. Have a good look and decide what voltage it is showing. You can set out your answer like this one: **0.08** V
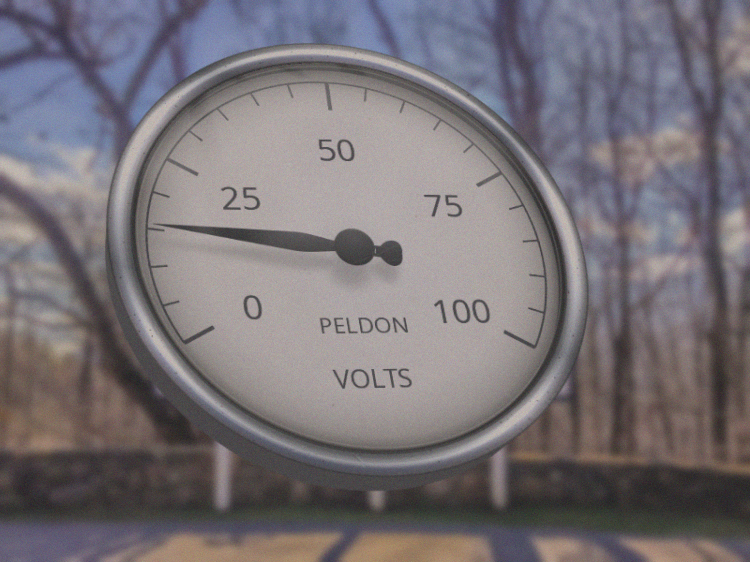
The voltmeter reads **15** V
